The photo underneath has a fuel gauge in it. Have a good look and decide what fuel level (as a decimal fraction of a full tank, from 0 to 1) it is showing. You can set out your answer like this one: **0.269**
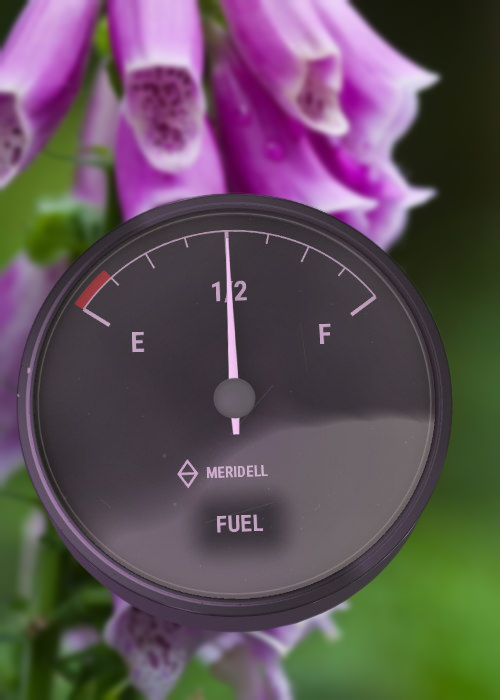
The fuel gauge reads **0.5**
